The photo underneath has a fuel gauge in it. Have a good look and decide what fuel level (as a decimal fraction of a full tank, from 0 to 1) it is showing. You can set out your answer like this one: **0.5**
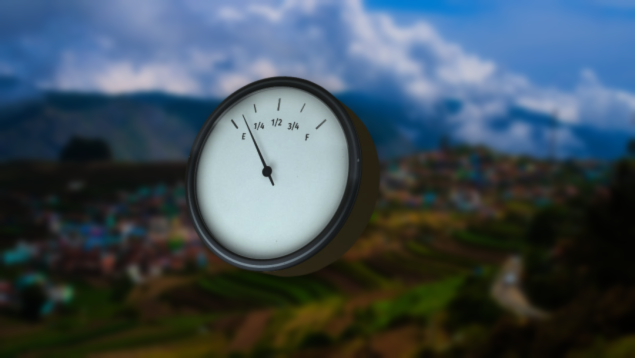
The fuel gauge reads **0.125**
